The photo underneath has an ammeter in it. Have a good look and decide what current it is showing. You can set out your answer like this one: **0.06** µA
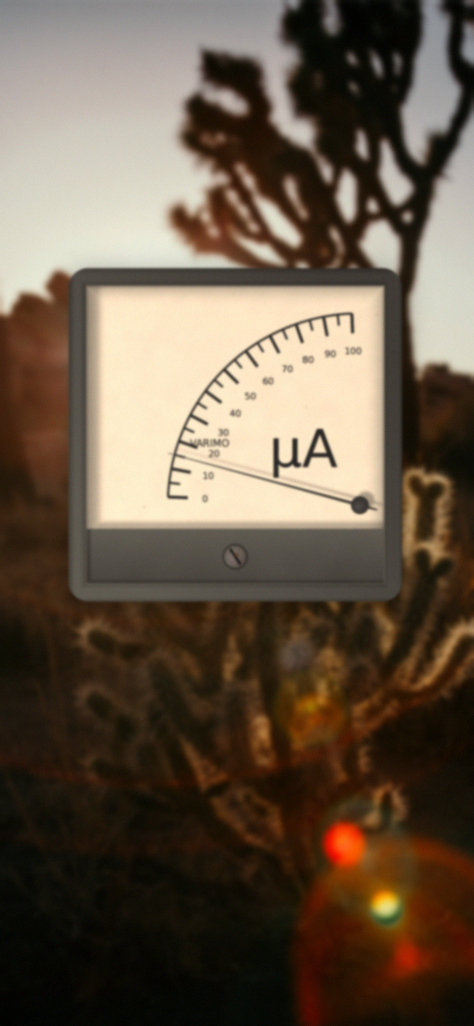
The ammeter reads **15** µA
